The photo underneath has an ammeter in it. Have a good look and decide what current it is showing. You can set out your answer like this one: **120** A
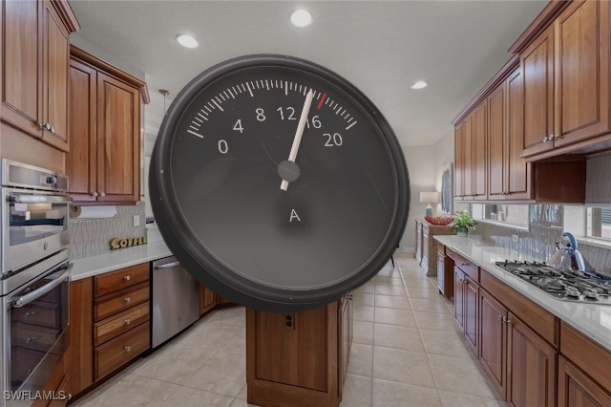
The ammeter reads **14.5** A
